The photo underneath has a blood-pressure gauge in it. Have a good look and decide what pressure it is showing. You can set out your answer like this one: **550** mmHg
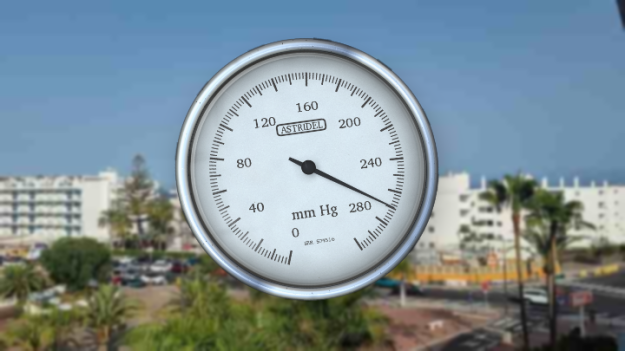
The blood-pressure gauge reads **270** mmHg
